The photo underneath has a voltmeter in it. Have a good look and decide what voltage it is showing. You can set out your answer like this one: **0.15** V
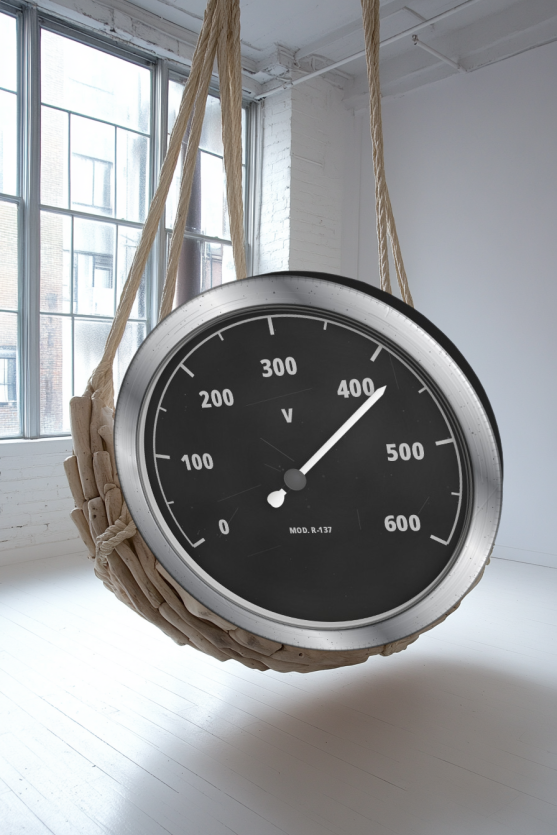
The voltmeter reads **425** V
